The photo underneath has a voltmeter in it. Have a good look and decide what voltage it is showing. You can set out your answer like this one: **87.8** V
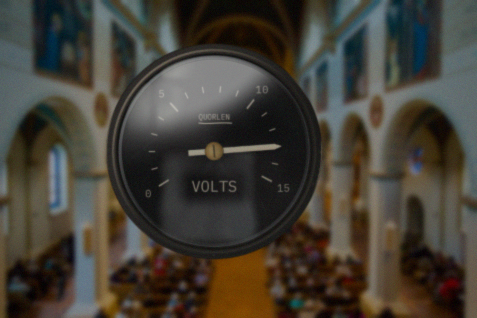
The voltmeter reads **13** V
